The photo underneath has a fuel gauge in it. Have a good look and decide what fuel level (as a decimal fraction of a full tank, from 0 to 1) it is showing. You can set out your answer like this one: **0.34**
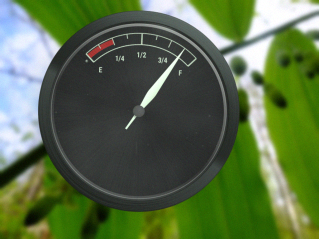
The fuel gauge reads **0.875**
